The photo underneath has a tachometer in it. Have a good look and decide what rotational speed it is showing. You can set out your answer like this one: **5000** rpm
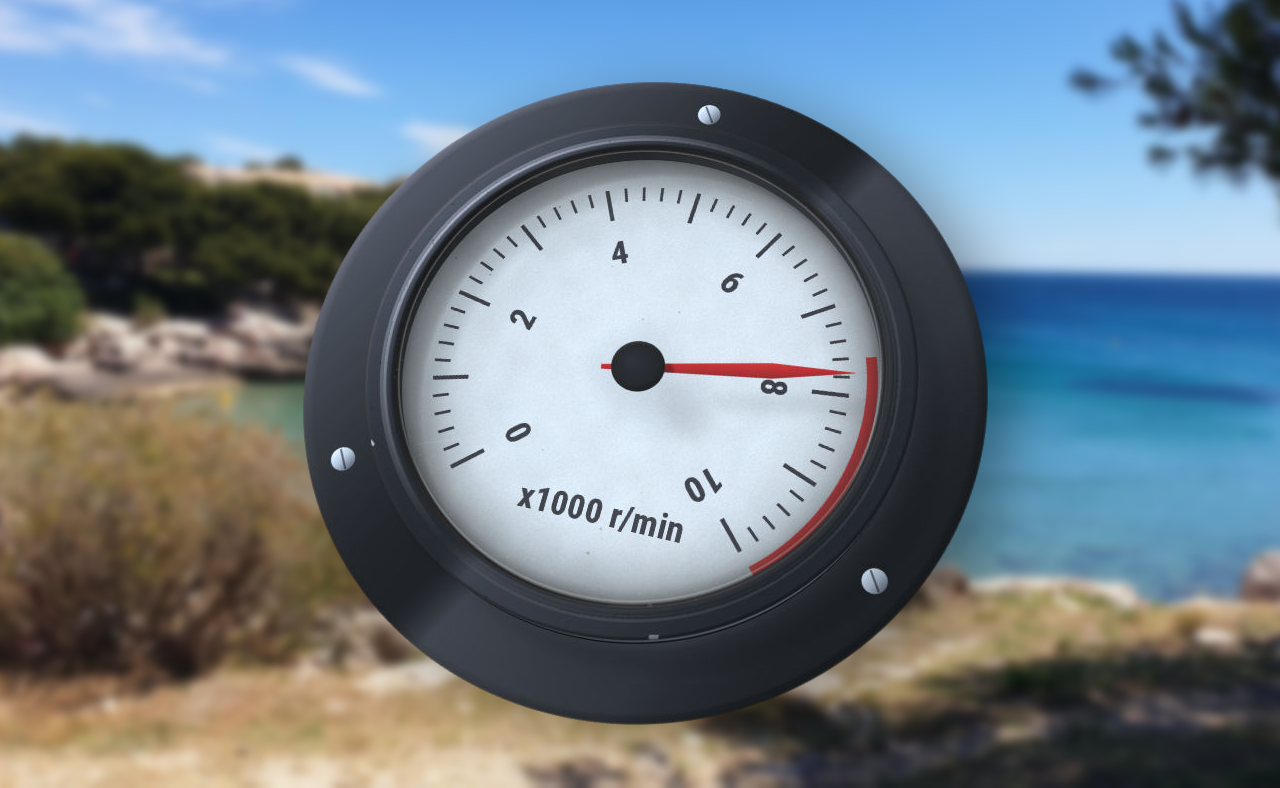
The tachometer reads **7800** rpm
